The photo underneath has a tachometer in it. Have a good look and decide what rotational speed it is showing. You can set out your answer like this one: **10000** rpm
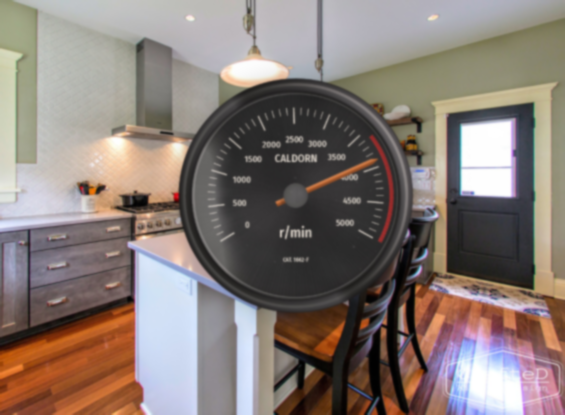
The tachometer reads **3900** rpm
